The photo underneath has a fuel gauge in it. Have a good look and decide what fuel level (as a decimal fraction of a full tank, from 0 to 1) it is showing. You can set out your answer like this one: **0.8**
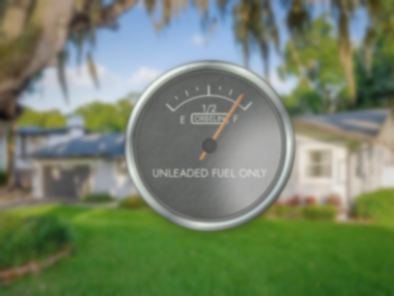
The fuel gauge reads **0.875**
